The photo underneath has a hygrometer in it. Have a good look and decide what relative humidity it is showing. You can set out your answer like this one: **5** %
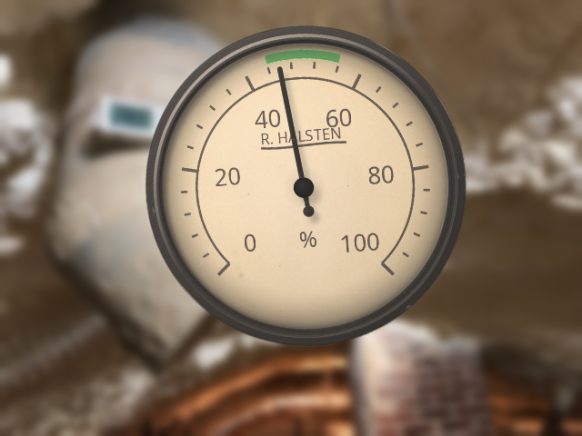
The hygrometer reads **46** %
